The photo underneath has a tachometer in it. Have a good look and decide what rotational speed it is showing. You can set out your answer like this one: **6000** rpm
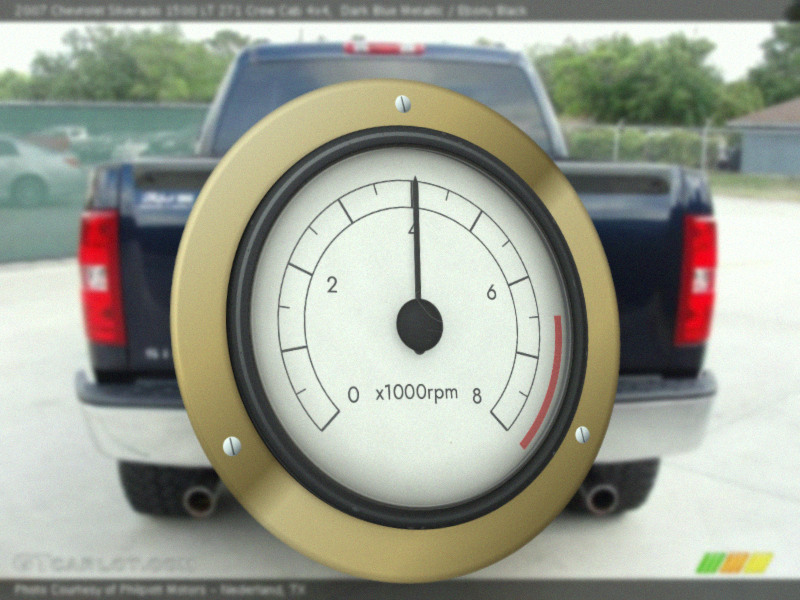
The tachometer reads **4000** rpm
